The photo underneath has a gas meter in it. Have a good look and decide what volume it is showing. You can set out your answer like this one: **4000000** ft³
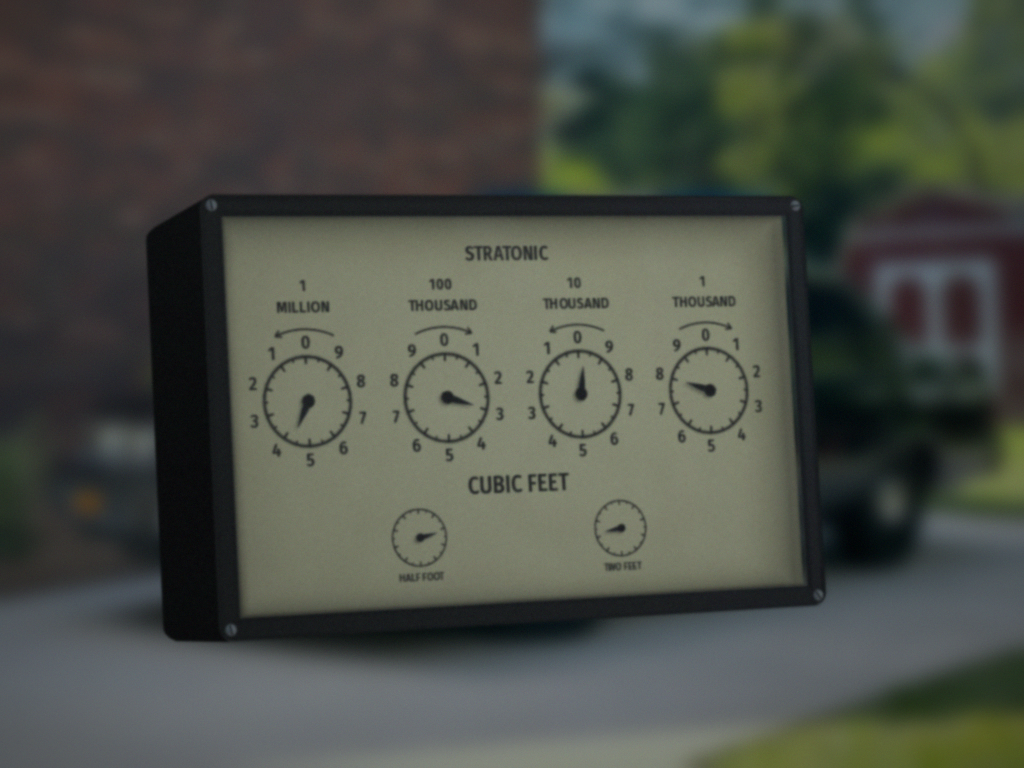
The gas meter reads **429800** ft³
